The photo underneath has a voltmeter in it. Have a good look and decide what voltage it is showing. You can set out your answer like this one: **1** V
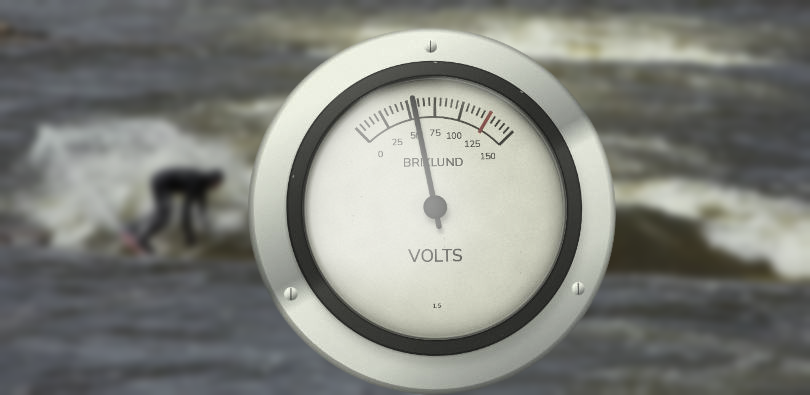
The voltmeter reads **55** V
